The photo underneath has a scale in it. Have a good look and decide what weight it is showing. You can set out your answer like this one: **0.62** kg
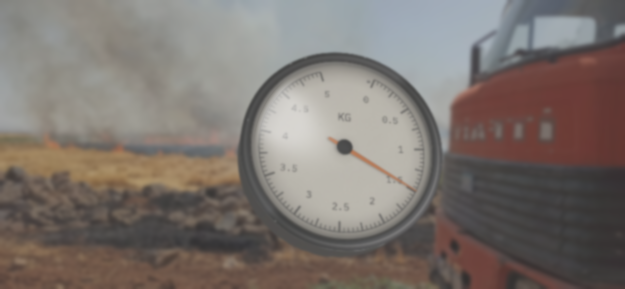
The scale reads **1.5** kg
